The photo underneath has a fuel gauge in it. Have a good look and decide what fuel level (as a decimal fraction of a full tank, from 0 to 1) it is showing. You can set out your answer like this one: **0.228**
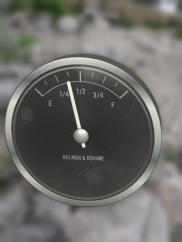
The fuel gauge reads **0.375**
